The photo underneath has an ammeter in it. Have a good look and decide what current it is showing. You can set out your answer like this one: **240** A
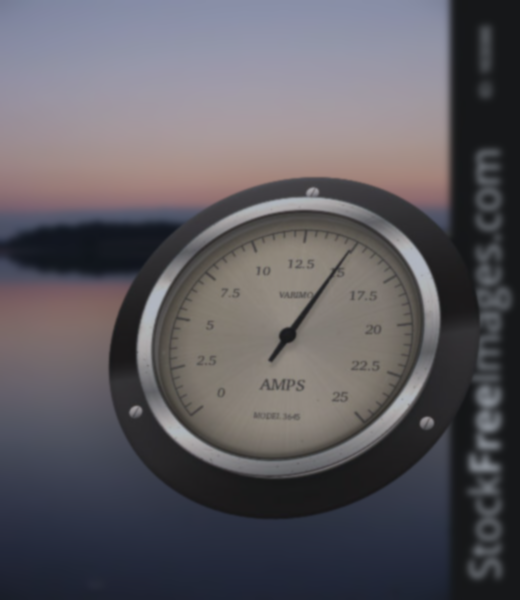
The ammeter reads **15** A
